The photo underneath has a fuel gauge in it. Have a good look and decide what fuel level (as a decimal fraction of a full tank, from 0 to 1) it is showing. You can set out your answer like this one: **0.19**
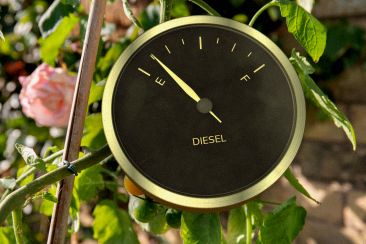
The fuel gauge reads **0.125**
